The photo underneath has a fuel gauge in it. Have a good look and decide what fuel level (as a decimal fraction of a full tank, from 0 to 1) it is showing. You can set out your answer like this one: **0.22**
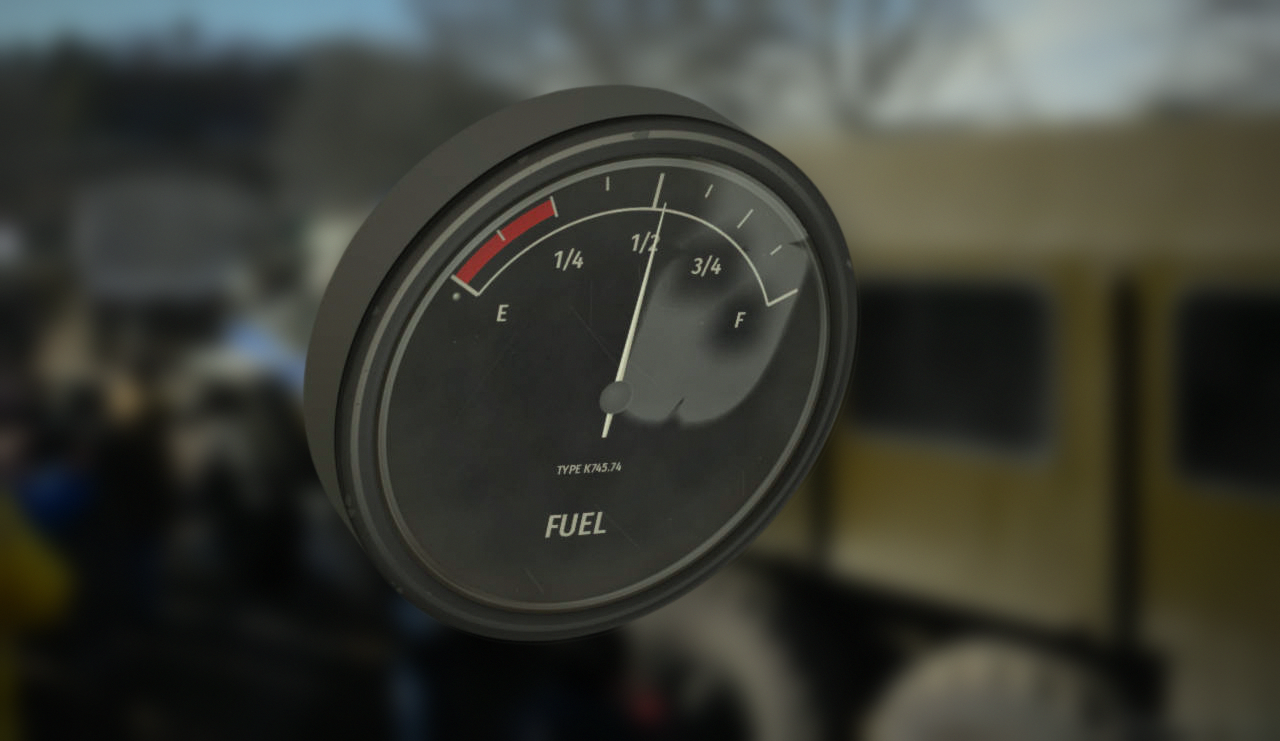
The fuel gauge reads **0.5**
